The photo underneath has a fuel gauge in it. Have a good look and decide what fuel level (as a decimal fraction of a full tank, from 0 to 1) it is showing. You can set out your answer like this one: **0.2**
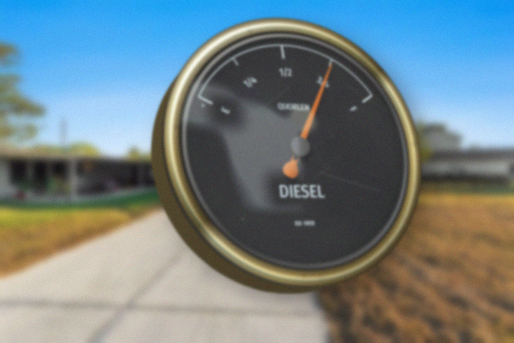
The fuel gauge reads **0.75**
